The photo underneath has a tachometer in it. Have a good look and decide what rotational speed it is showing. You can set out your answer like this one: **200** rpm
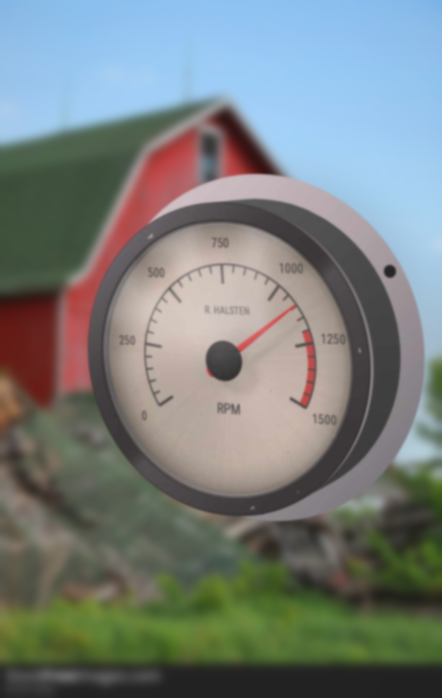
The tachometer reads **1100** rpm
